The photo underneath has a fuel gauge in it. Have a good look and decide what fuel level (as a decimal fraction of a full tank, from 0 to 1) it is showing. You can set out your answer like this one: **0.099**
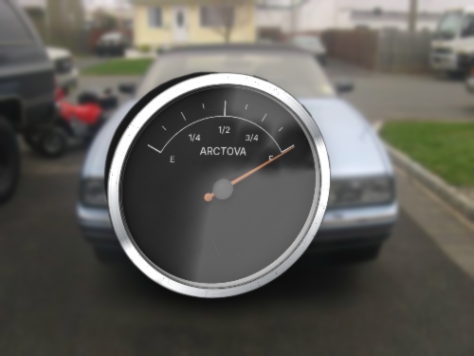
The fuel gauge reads **1**
